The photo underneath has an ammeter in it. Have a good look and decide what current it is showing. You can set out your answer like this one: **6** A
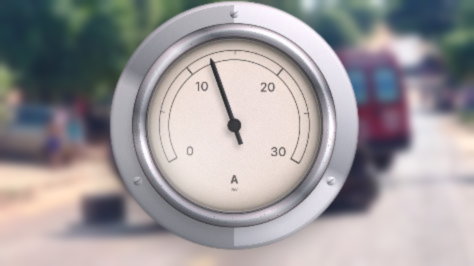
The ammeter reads **12.5** A
